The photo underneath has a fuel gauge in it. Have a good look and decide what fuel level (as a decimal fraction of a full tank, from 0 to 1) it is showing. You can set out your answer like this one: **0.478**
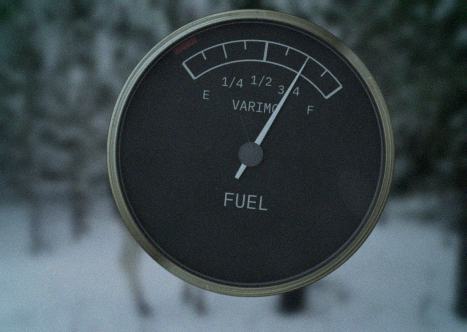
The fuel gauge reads **0.75**
